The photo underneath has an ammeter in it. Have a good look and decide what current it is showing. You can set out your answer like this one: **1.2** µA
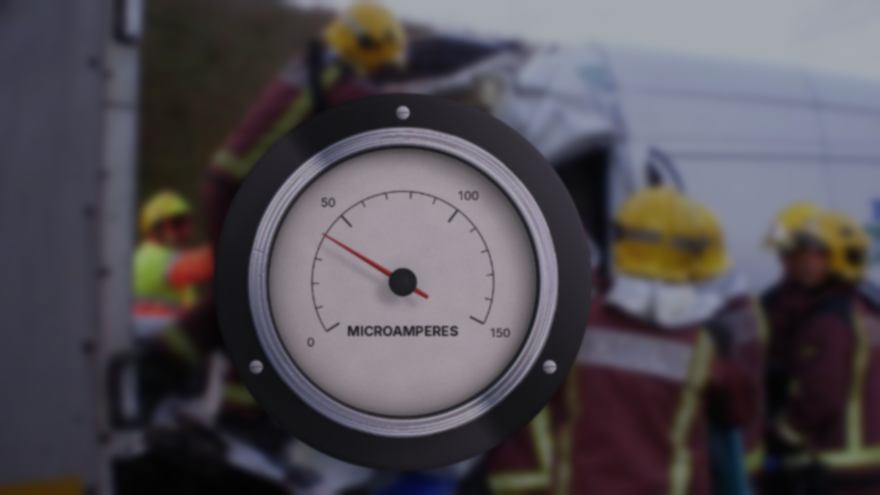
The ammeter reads **40** µA
